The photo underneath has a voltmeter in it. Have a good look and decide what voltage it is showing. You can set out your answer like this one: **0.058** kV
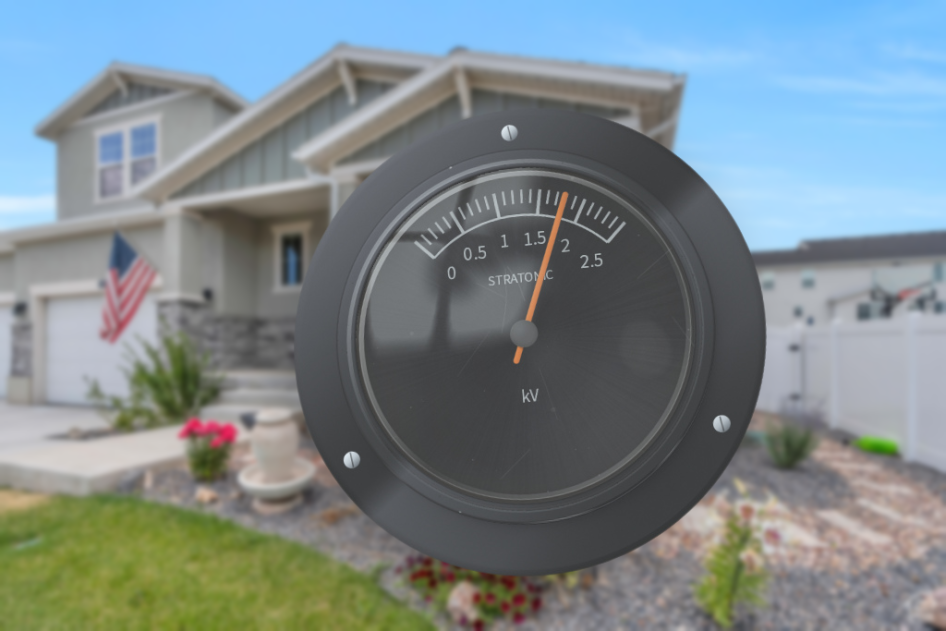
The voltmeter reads **1.8** kV
